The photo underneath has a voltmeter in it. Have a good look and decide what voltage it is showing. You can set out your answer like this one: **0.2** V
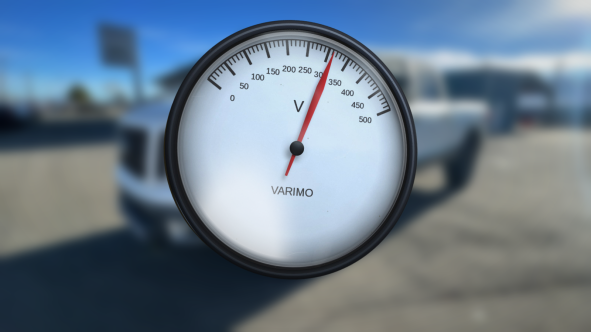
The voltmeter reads **310** V
